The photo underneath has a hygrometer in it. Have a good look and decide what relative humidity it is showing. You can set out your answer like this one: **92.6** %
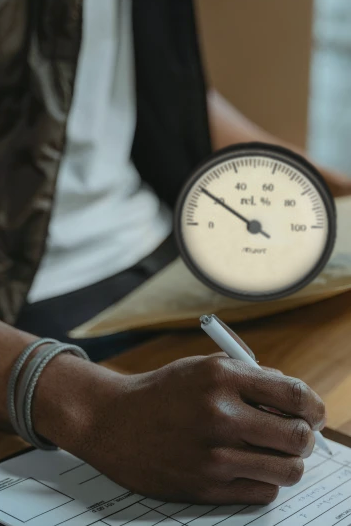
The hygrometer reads **20** %
